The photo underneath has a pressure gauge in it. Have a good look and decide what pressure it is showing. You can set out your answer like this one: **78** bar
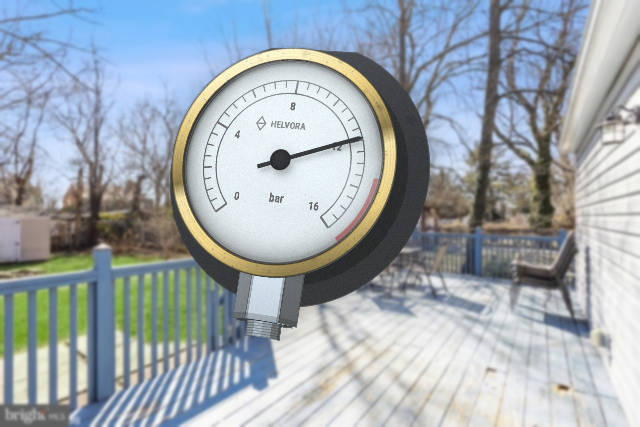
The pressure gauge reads **12** bar
